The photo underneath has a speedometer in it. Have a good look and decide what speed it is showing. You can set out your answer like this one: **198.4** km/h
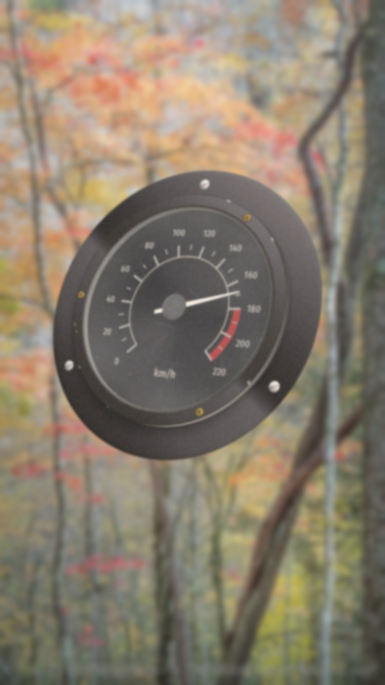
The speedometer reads **170** km/h
